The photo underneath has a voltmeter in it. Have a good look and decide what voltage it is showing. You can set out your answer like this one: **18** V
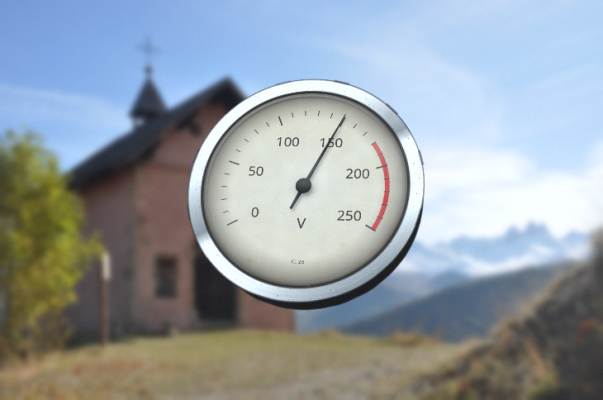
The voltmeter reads **150** V
